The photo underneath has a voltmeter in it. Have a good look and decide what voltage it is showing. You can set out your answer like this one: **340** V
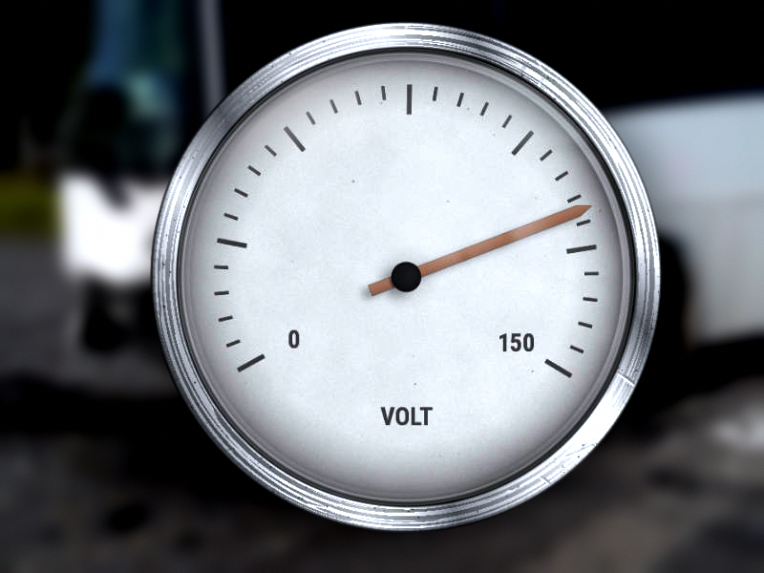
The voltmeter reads **117.5** V
